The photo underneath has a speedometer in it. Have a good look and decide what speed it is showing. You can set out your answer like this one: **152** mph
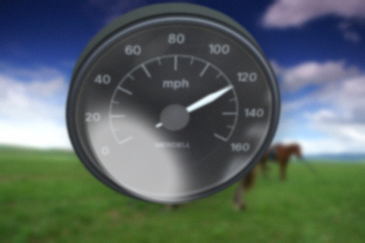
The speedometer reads **120** mph
